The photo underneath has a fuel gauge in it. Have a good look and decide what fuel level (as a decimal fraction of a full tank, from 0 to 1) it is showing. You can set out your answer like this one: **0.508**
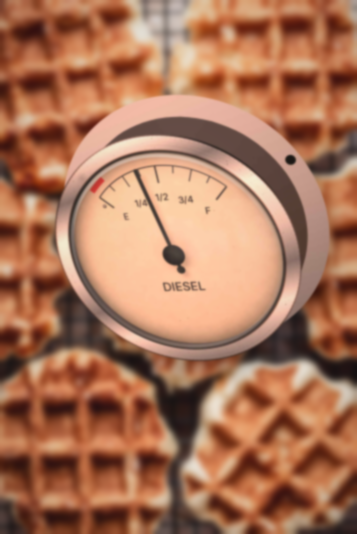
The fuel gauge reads **0.375**
